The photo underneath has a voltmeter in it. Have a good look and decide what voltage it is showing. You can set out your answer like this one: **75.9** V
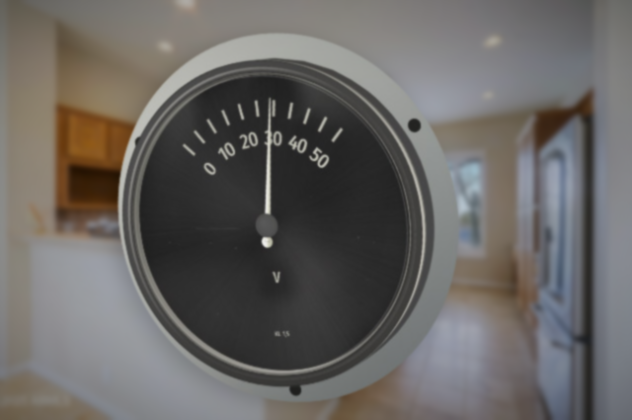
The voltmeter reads **30** V
